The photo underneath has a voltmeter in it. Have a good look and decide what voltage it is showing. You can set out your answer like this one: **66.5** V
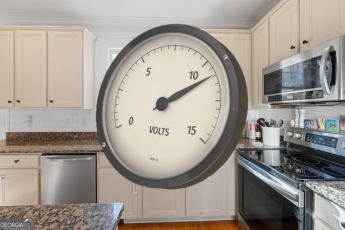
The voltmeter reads **11** V
